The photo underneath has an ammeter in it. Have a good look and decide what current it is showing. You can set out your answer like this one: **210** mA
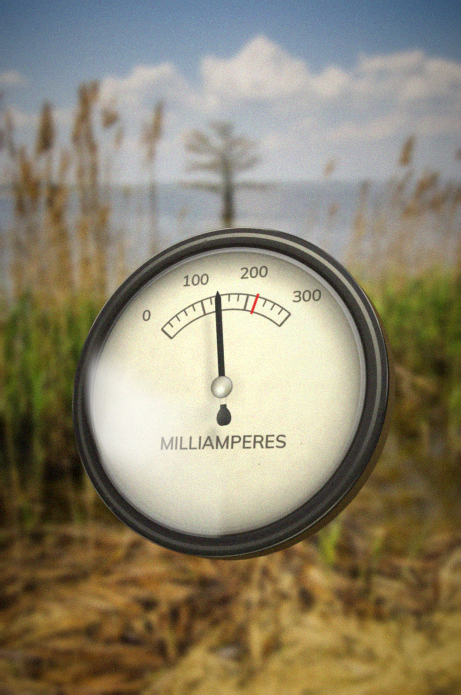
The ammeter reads **140** mA
